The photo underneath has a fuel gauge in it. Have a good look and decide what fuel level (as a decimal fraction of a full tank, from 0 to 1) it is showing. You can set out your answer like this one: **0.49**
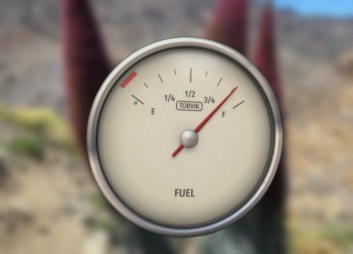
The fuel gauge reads **0.875**
